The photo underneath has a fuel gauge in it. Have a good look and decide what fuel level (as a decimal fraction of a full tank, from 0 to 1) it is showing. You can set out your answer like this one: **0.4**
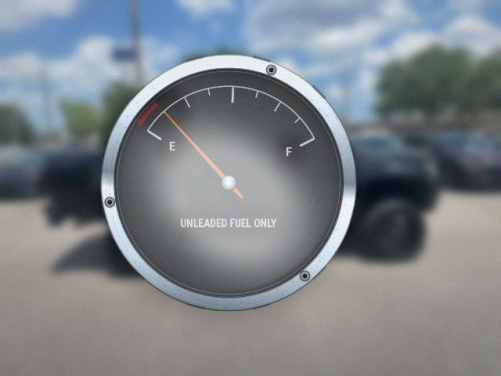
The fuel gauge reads **0.125**
